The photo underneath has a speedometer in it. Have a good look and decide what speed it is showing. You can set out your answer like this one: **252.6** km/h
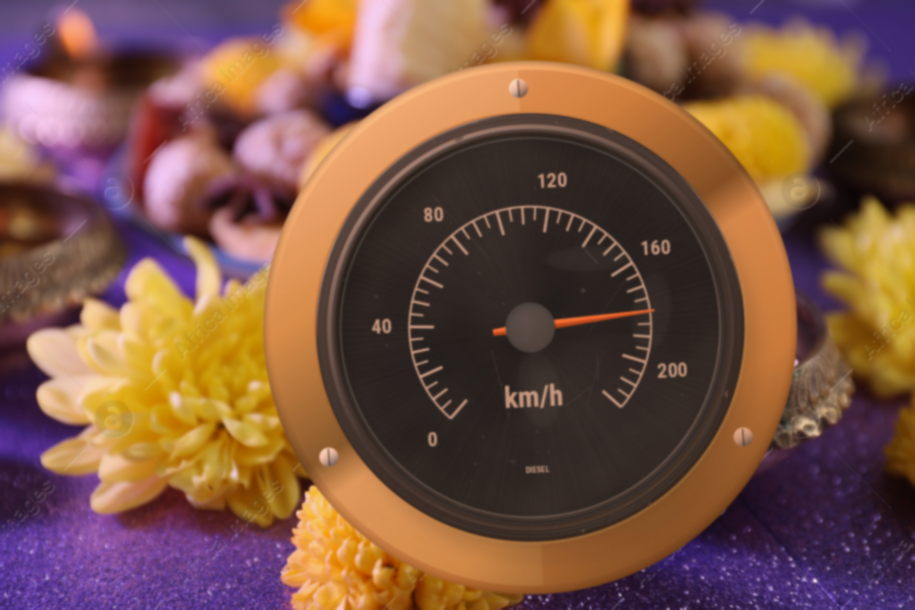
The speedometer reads **180** km/h
